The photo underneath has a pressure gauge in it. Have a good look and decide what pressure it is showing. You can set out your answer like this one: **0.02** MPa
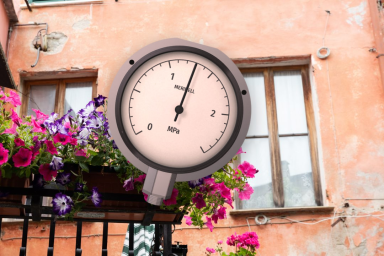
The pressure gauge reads **1.3** MPa
